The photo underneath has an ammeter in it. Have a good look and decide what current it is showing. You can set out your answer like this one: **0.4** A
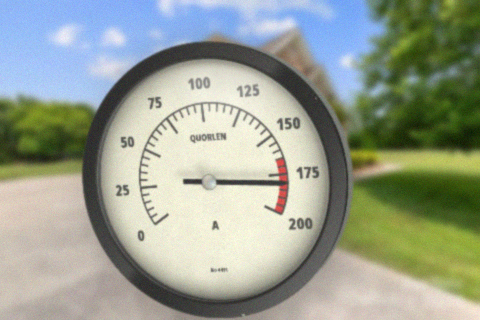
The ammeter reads **180** A
